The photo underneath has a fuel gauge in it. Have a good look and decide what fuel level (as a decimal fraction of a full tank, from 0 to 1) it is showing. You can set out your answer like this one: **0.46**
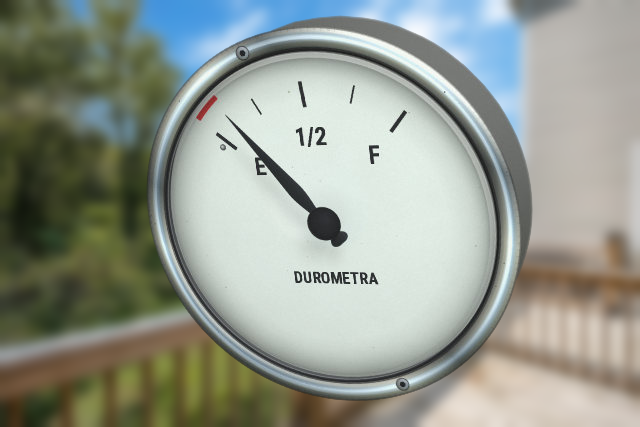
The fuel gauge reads **0.125**
